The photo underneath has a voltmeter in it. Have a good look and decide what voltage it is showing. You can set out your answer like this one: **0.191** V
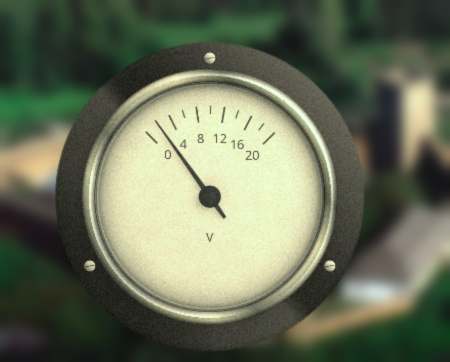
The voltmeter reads **2** V
